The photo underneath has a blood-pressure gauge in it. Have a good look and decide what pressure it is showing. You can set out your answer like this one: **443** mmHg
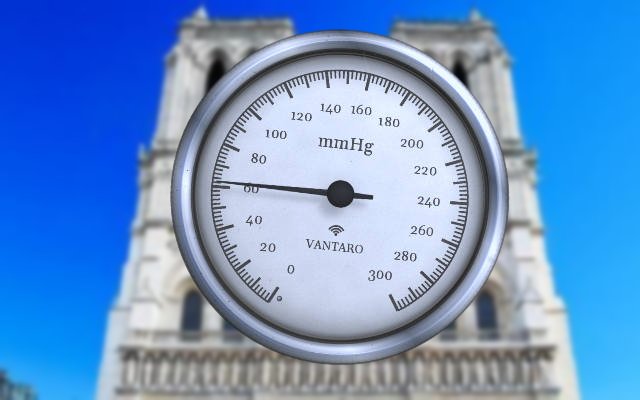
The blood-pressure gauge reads **62** mmHg
